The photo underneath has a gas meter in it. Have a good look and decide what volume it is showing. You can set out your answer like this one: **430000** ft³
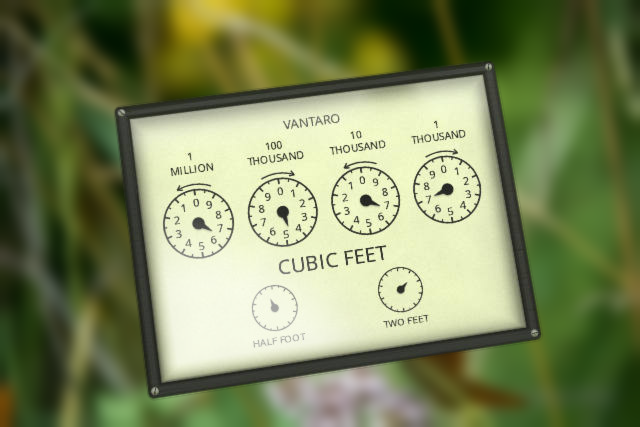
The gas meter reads **646700** ft³
